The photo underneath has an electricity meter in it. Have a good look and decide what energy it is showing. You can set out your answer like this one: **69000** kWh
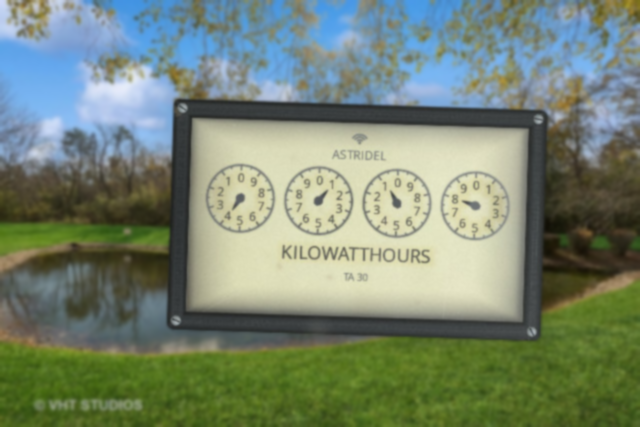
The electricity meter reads **4108** kWh
